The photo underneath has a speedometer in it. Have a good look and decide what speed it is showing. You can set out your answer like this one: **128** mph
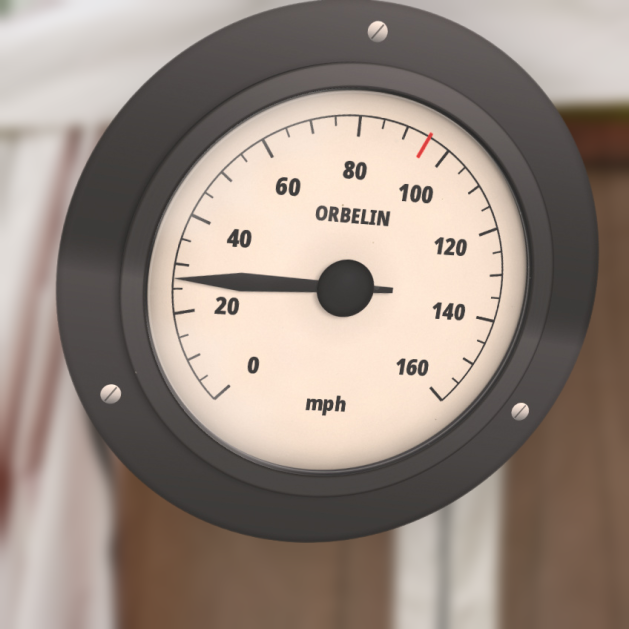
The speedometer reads **27.5** mph
